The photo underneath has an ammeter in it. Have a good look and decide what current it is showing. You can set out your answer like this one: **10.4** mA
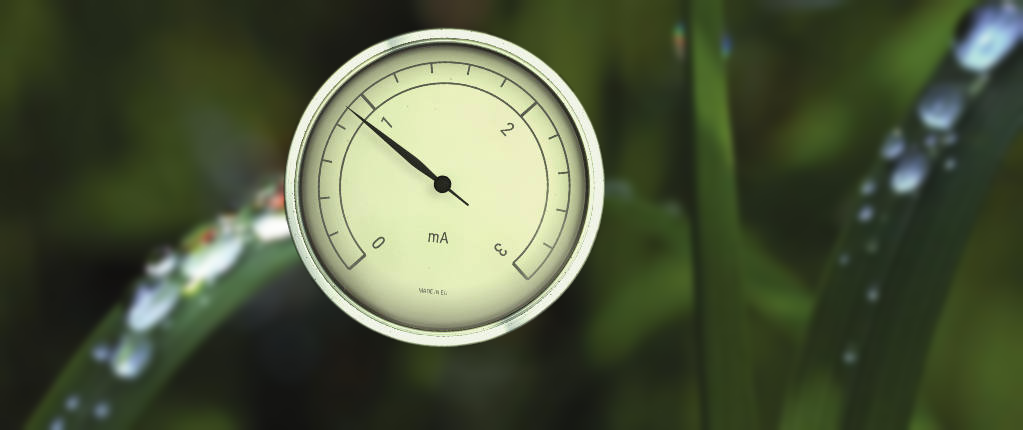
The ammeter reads **0.9** mA
